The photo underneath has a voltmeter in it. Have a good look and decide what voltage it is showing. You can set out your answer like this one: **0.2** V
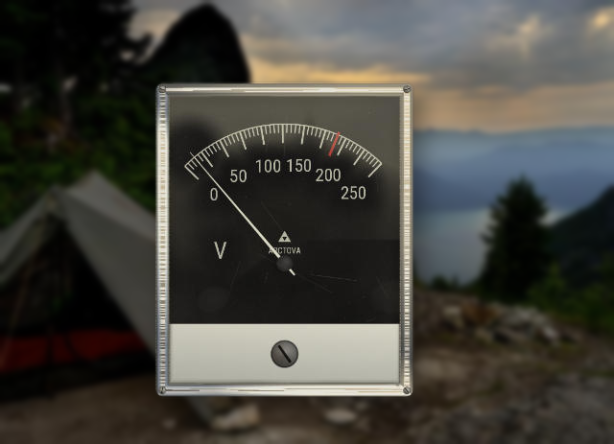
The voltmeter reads **15** V
